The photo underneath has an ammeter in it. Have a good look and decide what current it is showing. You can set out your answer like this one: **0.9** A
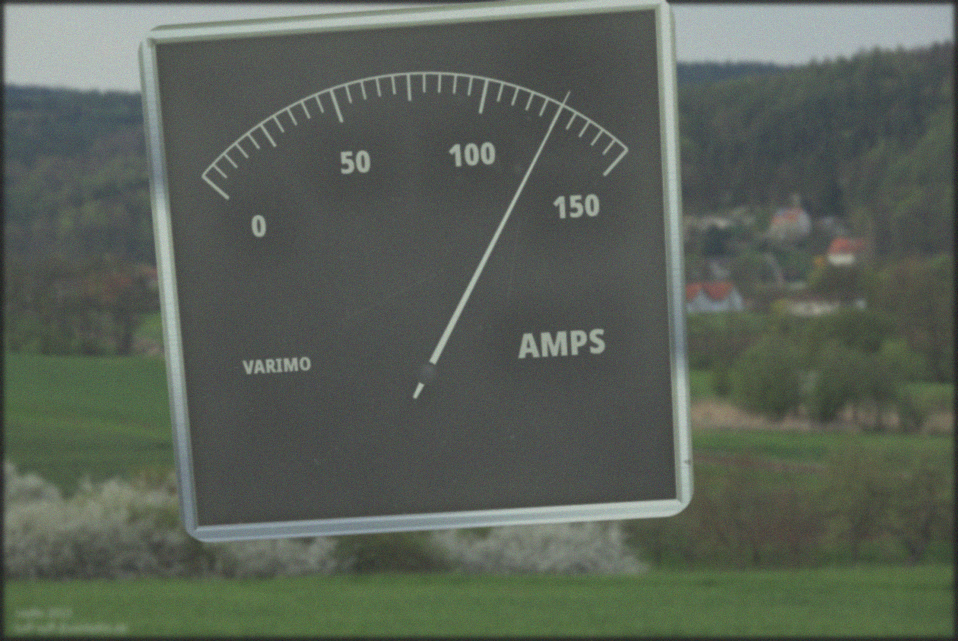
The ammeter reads **125** A
